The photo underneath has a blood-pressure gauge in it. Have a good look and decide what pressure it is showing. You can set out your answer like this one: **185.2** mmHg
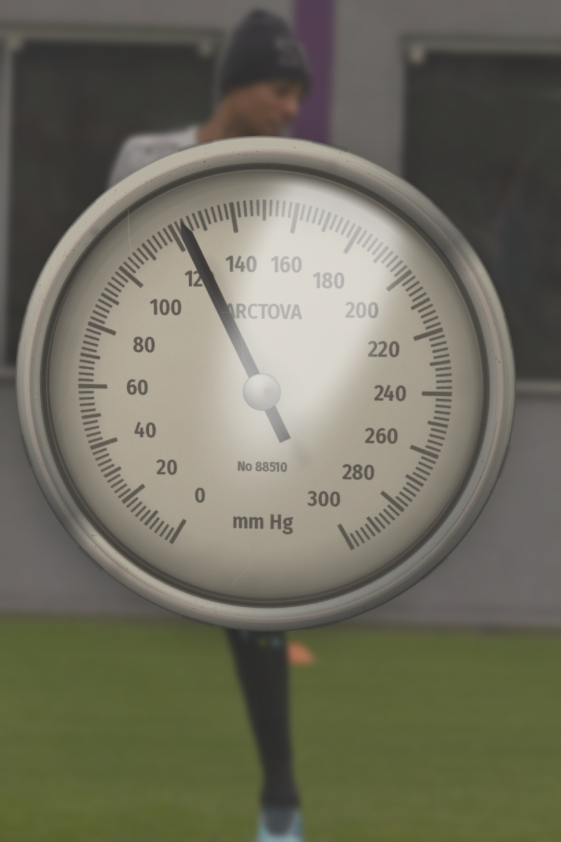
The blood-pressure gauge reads **124** mmHg
